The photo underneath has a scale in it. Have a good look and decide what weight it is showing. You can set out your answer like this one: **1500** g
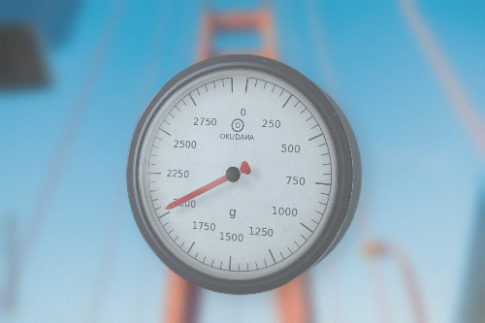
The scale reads **2025** g
